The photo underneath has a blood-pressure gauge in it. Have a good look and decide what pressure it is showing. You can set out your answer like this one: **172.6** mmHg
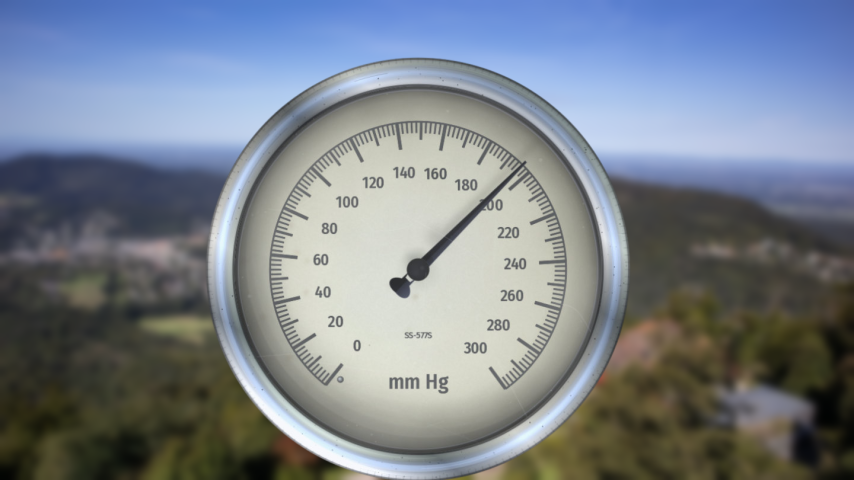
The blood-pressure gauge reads **196** mmHg
